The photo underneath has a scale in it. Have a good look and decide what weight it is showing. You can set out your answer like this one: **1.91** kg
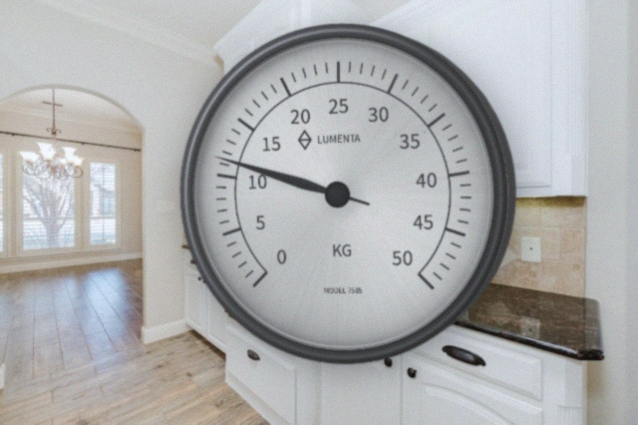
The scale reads **11.5** kg
